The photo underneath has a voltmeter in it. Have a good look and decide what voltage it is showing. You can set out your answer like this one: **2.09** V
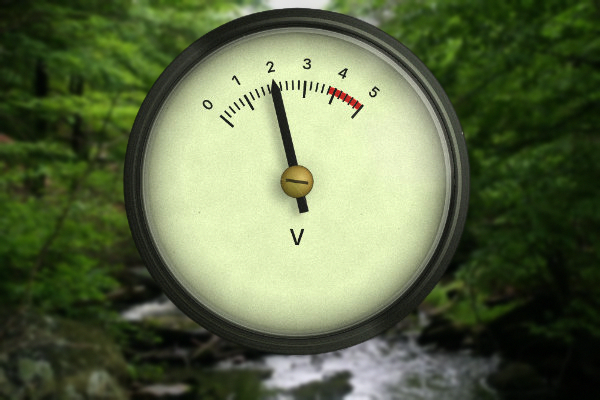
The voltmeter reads **2** V
